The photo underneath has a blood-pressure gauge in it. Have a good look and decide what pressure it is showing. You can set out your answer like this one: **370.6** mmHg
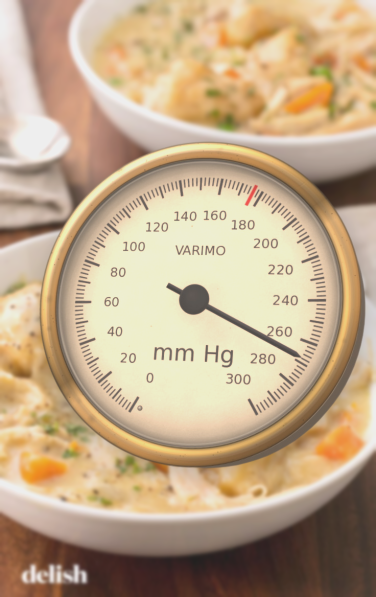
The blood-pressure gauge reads **268** mmHg
